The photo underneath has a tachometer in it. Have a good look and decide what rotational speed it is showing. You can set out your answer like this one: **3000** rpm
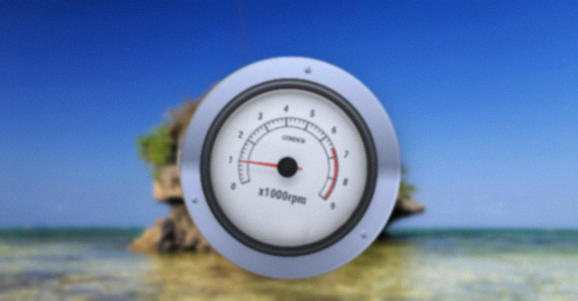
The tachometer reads **1000** rpm
